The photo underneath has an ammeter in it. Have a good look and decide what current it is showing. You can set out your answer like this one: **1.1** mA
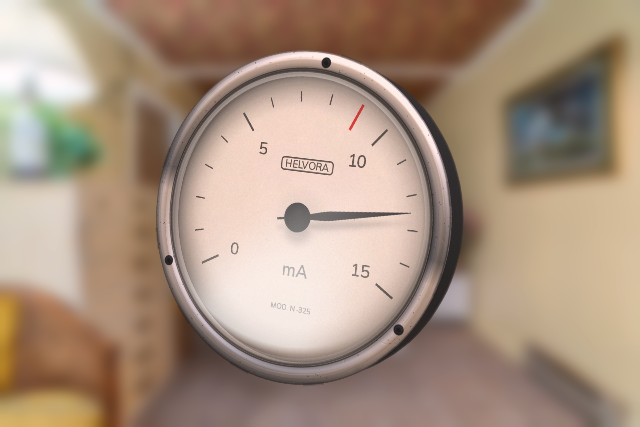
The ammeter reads **12.5** mA
